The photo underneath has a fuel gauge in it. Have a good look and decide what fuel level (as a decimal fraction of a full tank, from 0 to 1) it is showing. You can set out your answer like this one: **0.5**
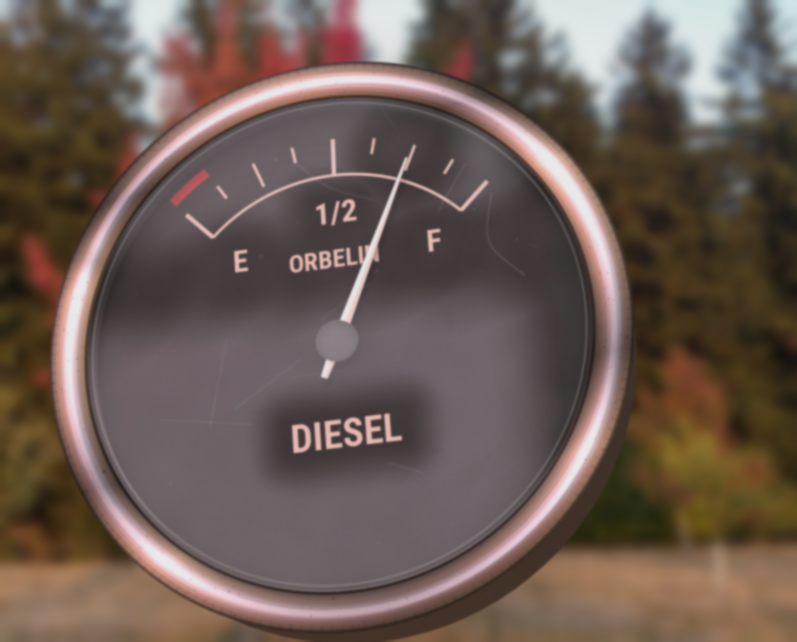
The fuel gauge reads **0.75**
